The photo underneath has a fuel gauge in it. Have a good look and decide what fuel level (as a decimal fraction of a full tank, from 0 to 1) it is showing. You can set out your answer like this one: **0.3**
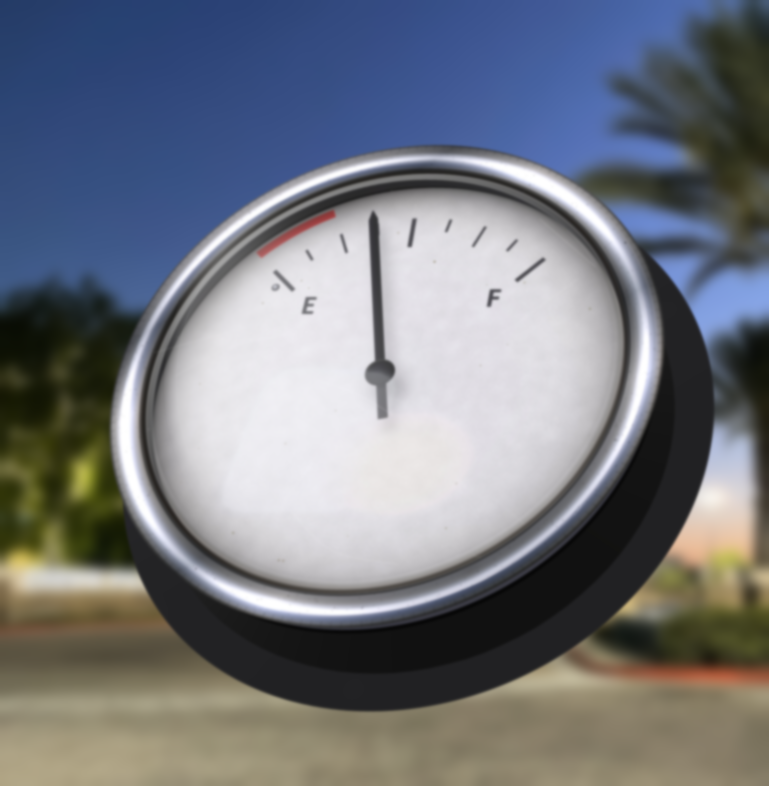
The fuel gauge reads **0.375**
